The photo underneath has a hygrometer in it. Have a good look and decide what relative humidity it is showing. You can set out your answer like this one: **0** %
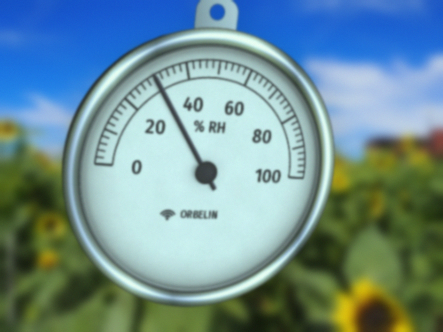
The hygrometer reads **30** %
